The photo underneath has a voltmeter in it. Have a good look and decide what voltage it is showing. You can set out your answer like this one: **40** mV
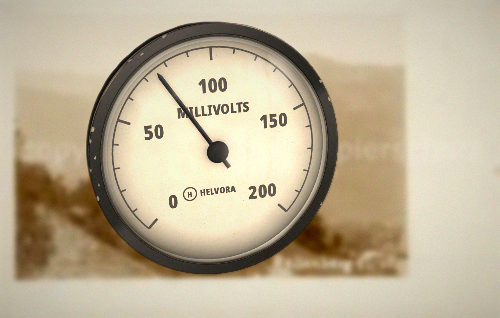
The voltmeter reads **75** mV
